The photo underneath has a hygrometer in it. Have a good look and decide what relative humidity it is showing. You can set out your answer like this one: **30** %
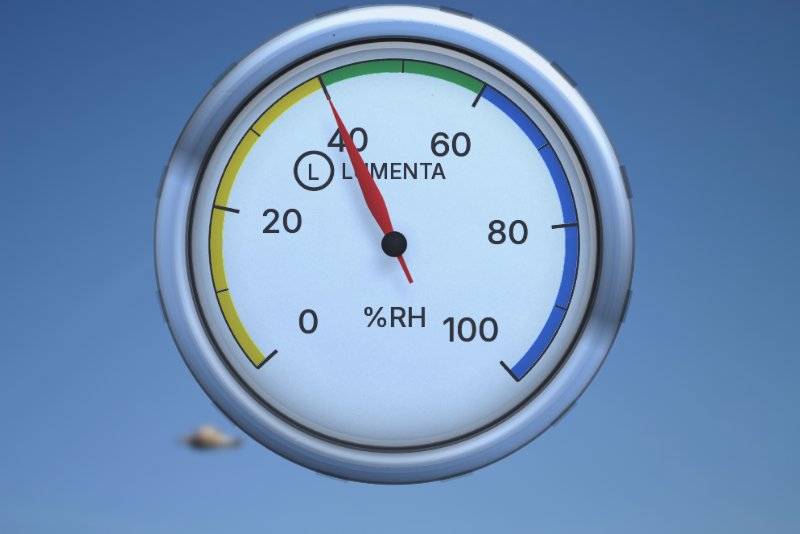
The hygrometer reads **40** %
